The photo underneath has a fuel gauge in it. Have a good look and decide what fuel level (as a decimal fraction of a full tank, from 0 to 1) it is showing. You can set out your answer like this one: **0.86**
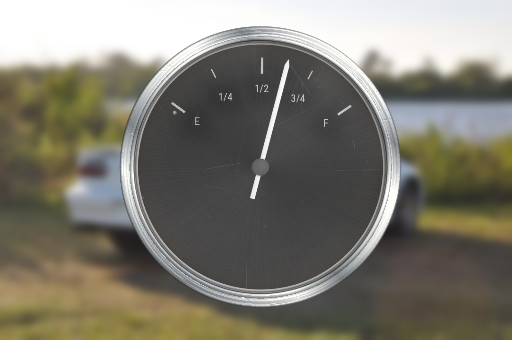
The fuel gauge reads **0.625**
